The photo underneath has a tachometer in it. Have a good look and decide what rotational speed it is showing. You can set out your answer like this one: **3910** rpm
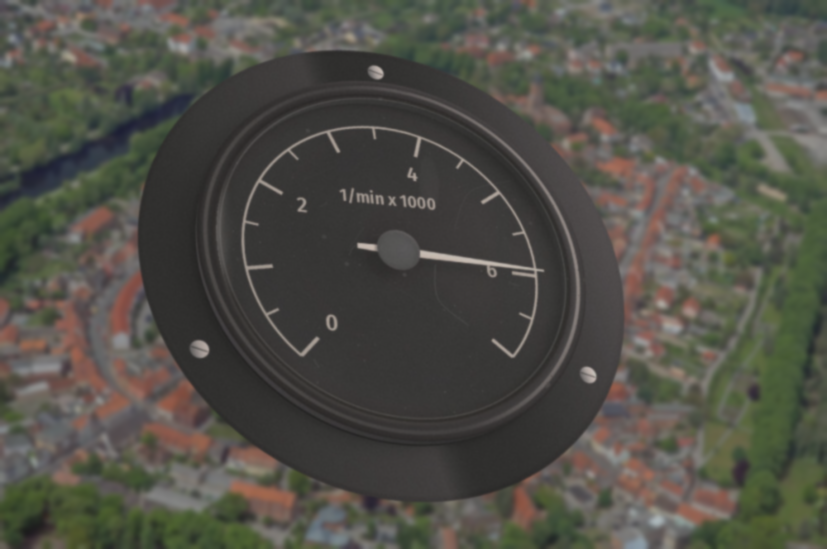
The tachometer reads **6000** rpm
